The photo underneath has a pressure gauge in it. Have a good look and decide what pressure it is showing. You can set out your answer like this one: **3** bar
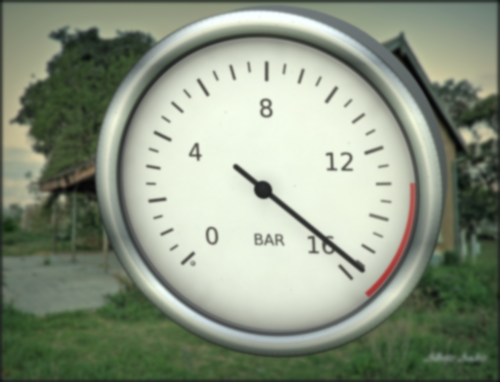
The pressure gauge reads **15.5** bar
